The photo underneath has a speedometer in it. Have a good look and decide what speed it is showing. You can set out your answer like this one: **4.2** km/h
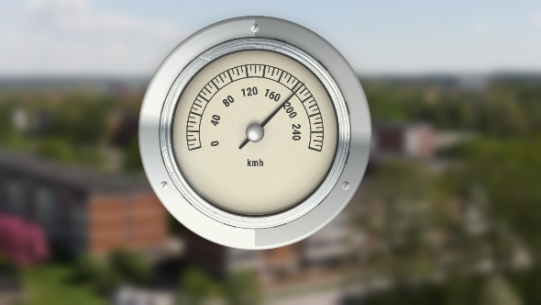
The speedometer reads **185** km/h
